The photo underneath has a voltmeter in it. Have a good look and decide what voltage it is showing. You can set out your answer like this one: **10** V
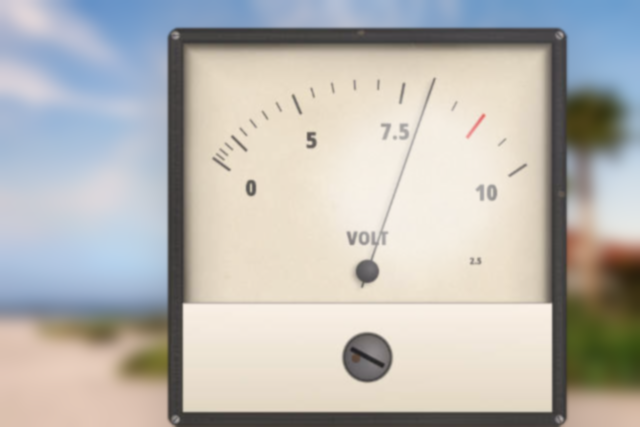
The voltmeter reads **8** V
